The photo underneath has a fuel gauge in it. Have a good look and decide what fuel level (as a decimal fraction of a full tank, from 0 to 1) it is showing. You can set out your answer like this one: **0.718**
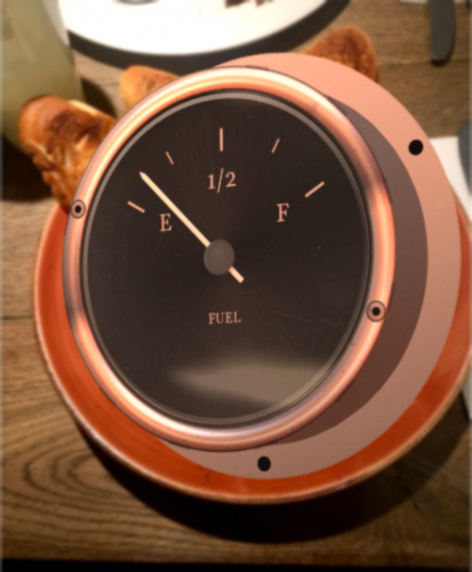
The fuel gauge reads **0.125**
